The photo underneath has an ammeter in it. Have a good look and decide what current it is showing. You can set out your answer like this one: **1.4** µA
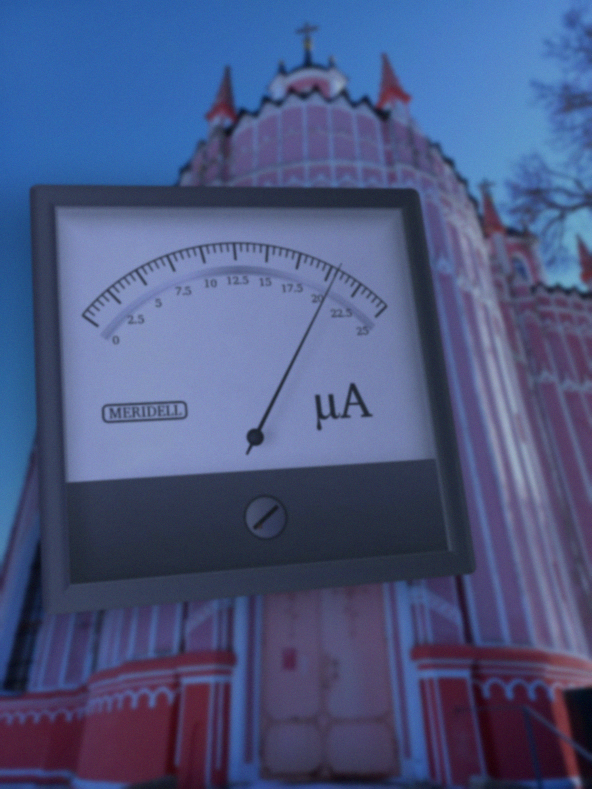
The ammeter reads **20.5** µA
